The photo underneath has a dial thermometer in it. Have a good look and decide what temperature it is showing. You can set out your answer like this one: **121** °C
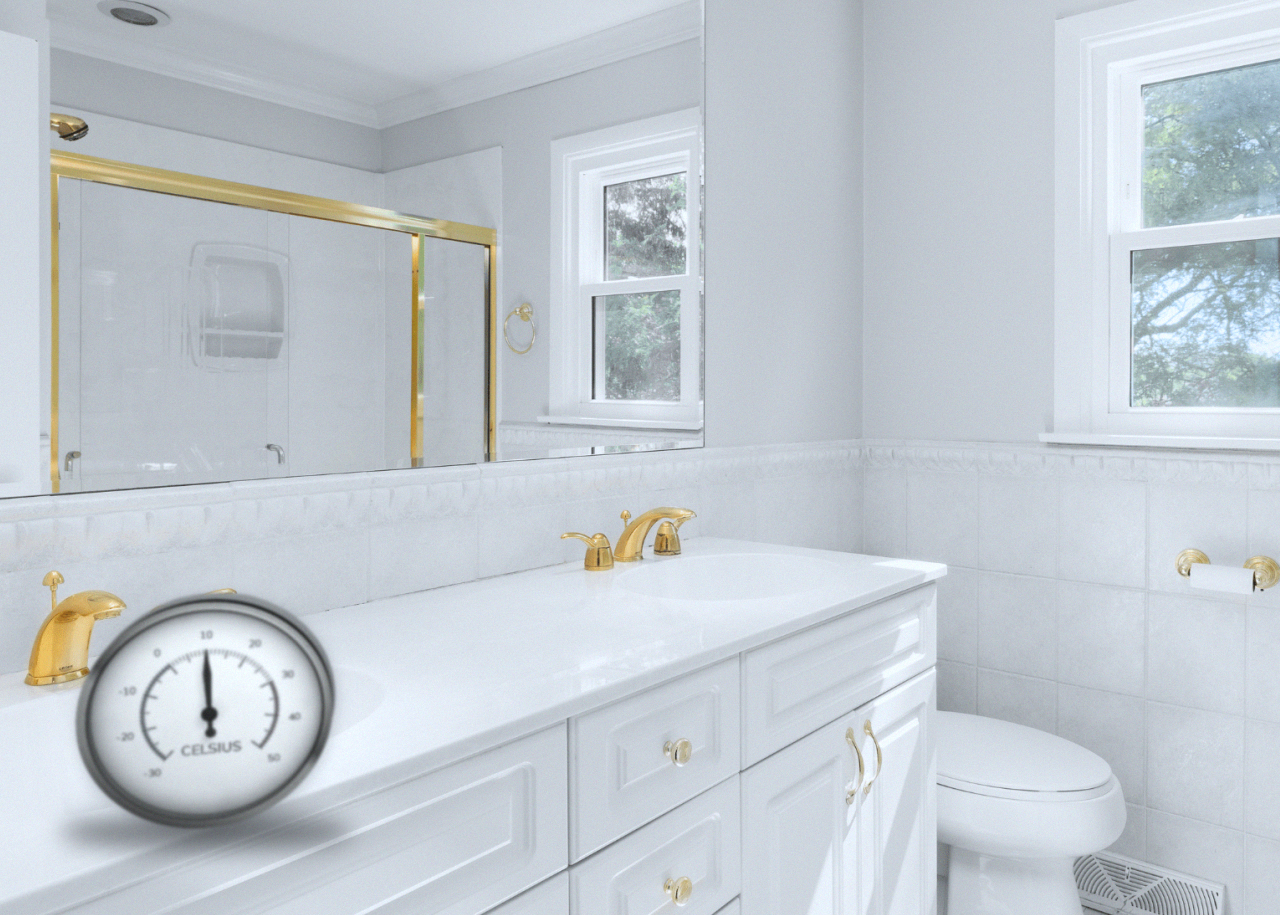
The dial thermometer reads **10** °C
